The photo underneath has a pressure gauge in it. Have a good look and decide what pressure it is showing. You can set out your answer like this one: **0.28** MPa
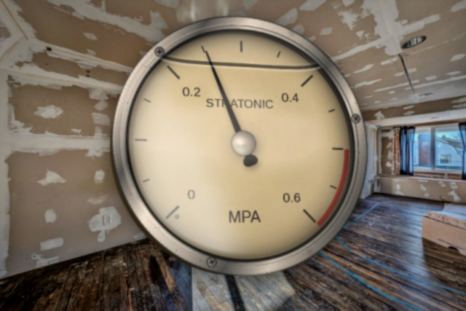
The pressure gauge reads **0.25** MPa
